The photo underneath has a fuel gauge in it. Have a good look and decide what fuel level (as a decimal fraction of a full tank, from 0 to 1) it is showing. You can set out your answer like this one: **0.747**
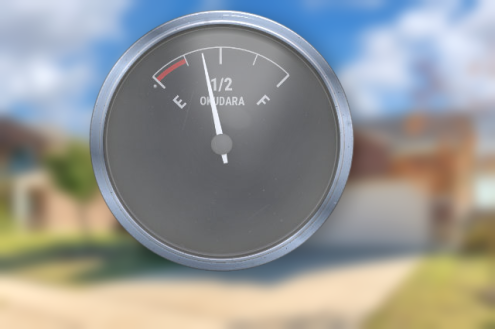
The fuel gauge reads **0.375**
